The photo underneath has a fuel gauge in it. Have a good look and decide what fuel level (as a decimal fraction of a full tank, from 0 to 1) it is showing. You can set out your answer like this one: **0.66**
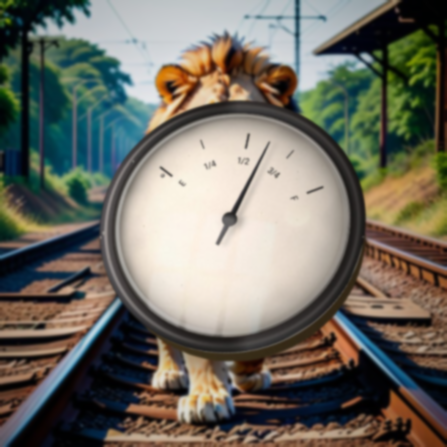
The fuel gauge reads **0.625**
